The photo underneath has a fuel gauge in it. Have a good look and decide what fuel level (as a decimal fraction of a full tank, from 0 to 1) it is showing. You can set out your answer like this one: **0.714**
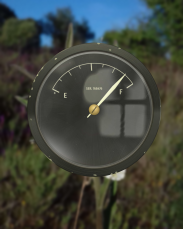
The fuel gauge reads **0.875**
